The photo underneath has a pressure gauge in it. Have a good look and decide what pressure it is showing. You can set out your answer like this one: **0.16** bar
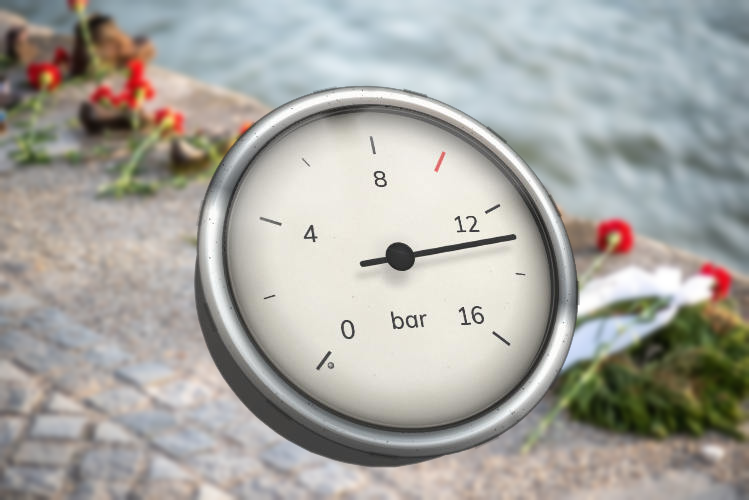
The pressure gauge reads **13** bar
